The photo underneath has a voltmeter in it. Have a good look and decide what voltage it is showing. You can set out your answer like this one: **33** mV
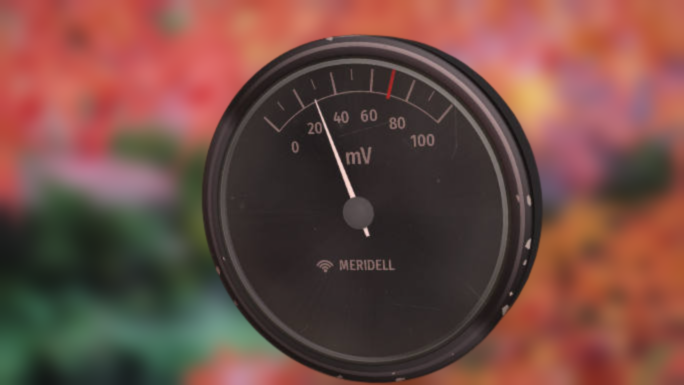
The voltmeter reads **30** mV
